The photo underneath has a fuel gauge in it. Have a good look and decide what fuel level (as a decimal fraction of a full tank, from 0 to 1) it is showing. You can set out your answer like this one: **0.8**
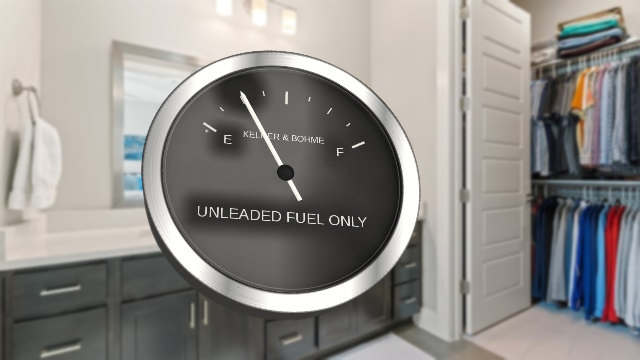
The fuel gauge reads **0.25**
